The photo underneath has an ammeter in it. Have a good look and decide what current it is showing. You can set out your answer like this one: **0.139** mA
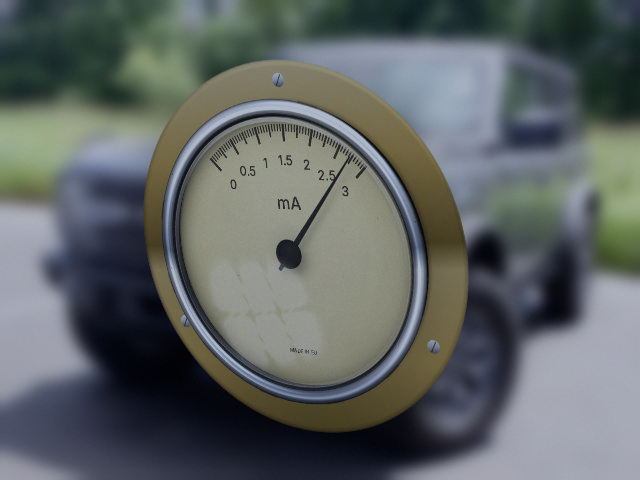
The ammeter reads **2.75** mA
